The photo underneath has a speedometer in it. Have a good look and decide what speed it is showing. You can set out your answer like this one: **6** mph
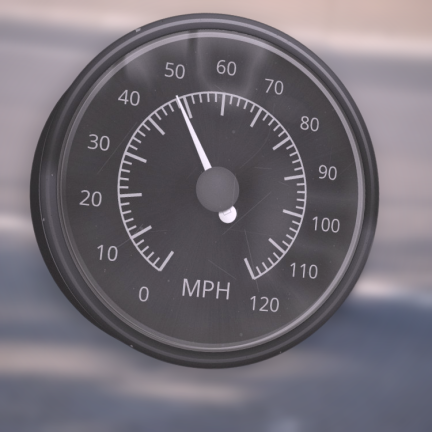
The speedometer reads **48** mph
